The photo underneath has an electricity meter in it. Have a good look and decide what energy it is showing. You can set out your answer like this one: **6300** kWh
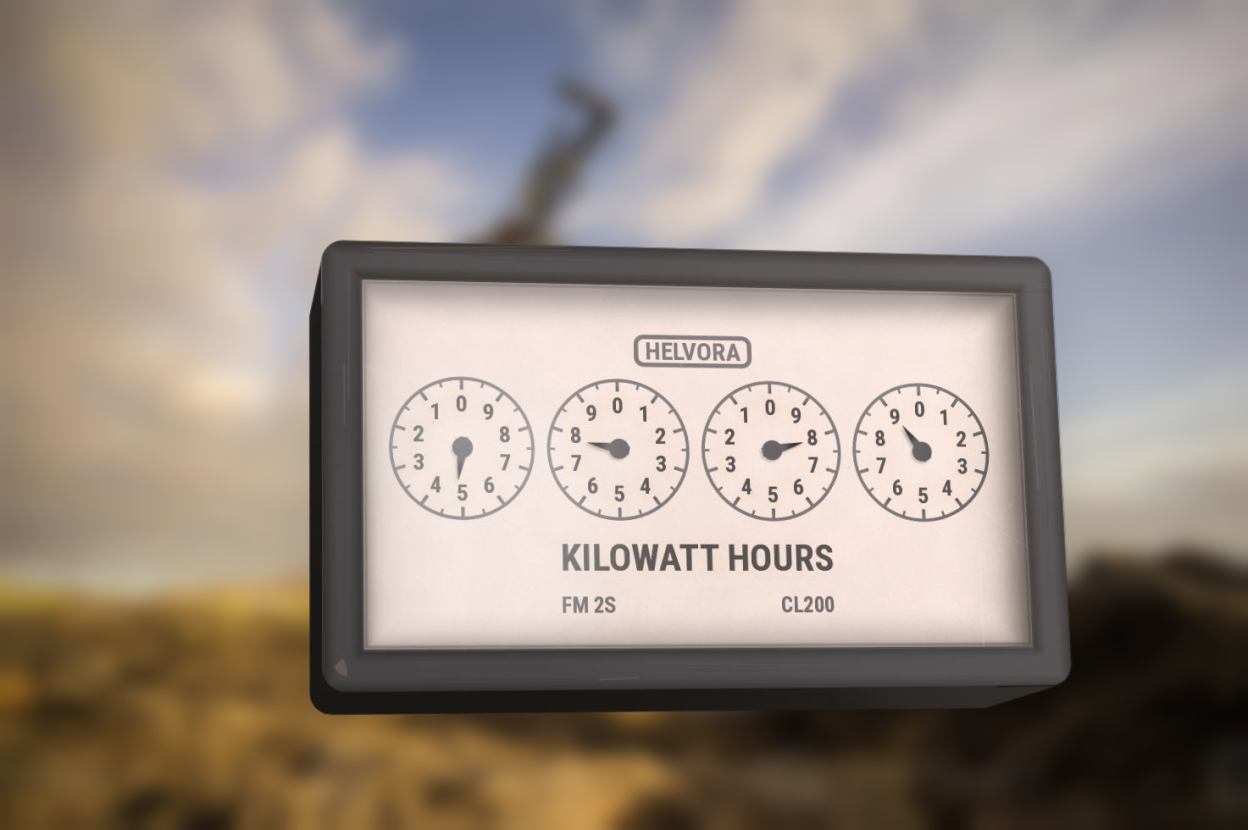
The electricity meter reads **4779** kWh
